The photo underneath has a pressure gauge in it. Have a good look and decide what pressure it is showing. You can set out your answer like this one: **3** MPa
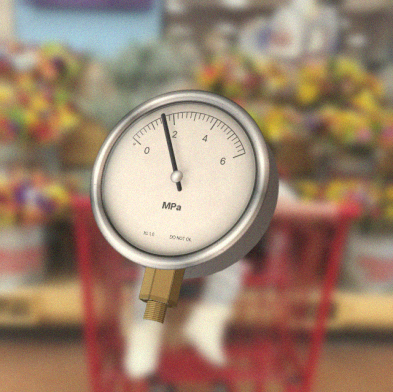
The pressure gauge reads **1.6** MPa
